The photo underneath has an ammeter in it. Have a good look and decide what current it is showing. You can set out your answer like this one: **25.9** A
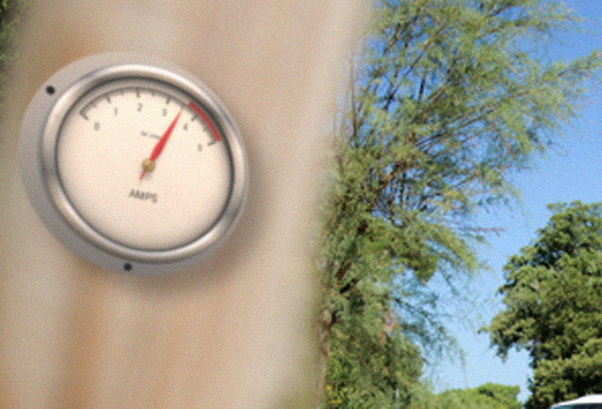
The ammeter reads **3.5** A
